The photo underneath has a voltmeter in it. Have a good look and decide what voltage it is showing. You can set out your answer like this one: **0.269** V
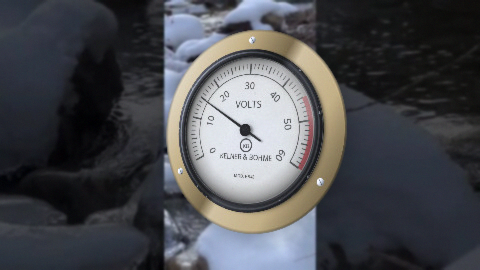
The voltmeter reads **15** V
